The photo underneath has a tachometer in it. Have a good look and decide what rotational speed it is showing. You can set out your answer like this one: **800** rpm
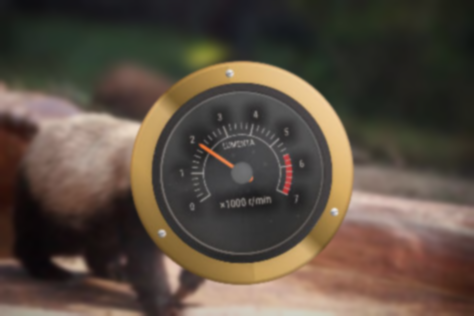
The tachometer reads **2000** rpm
